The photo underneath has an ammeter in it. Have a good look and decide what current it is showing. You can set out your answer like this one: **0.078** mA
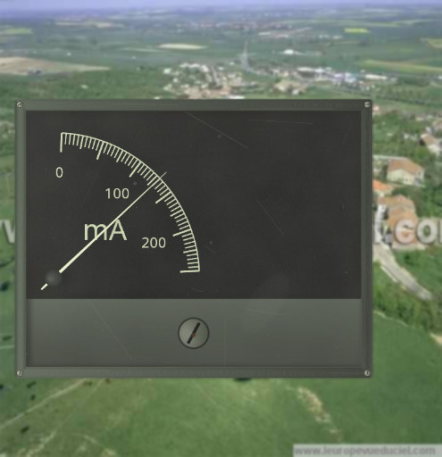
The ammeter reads **130** mA
